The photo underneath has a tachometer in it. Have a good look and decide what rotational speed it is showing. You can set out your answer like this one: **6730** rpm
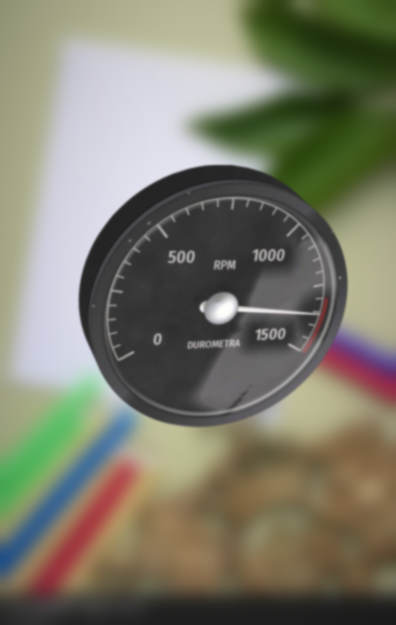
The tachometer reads **1350** rpm
